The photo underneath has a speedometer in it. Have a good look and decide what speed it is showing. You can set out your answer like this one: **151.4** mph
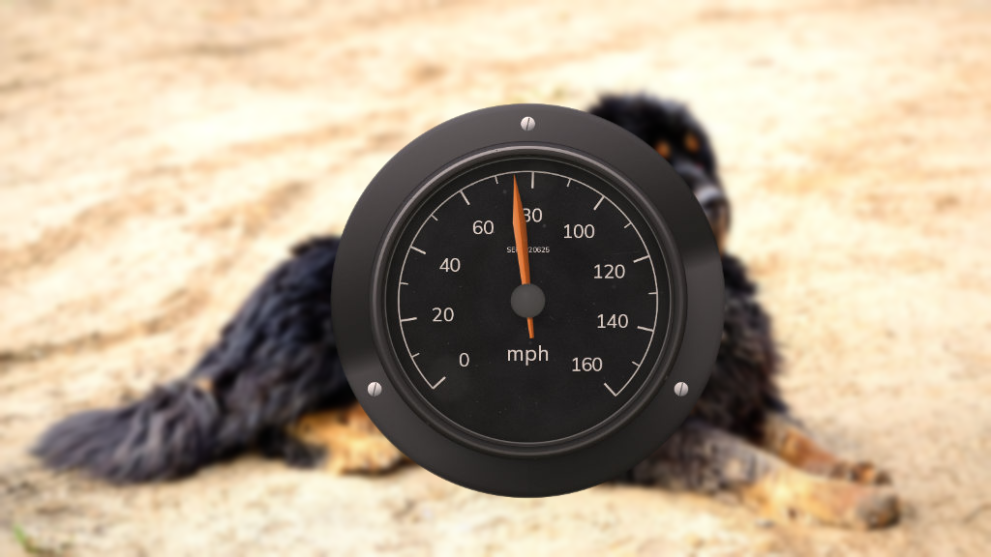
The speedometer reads **75** mph
